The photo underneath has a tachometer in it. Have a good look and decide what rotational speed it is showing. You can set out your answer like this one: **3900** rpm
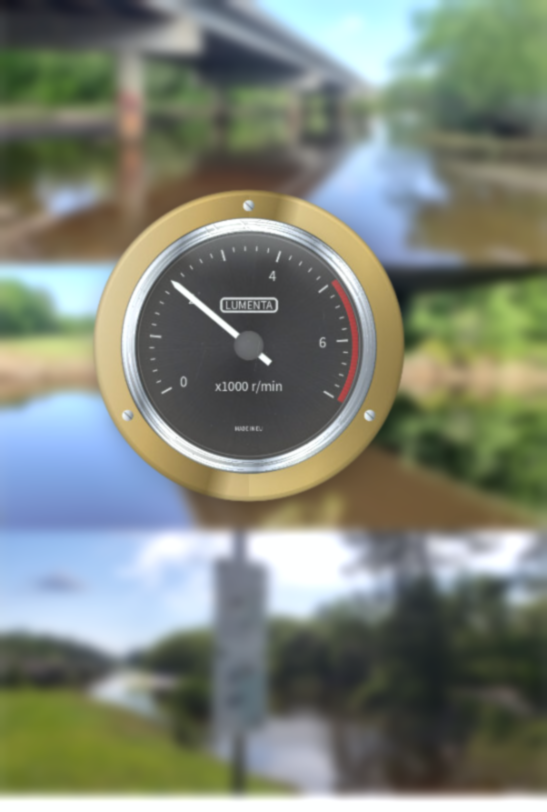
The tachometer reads **2000** rpm
